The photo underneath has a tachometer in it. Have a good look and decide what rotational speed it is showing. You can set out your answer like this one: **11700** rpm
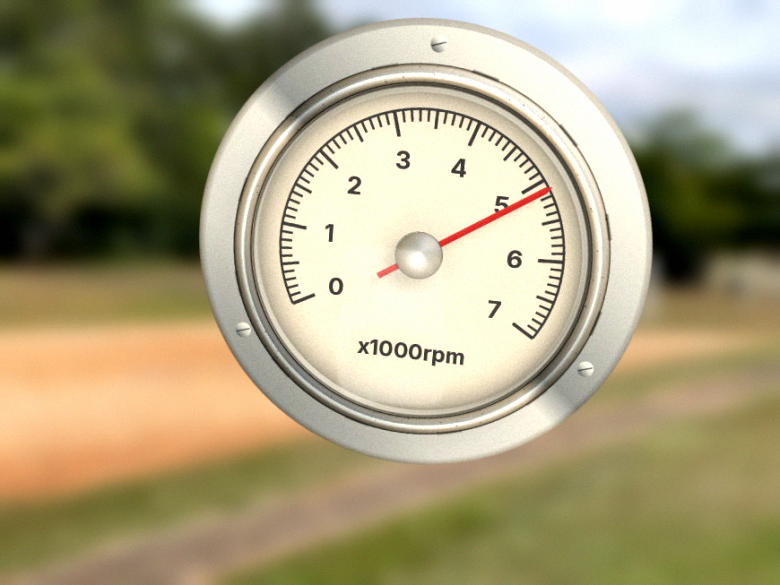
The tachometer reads **5100** rpm
